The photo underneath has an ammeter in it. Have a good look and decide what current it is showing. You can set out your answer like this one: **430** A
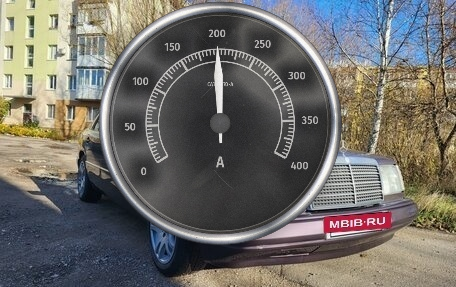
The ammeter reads **200** A
